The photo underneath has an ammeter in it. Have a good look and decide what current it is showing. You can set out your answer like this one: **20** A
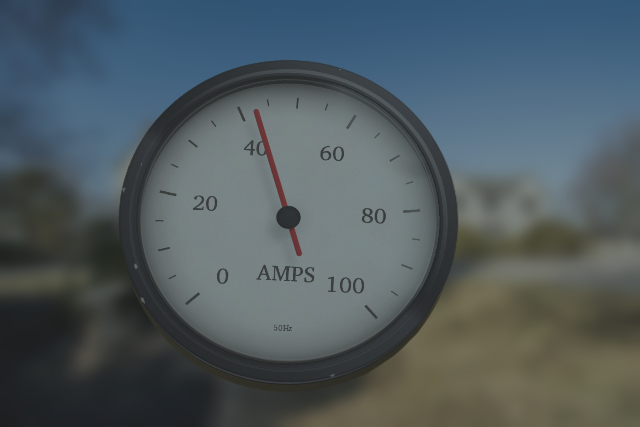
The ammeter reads **42.5** A
